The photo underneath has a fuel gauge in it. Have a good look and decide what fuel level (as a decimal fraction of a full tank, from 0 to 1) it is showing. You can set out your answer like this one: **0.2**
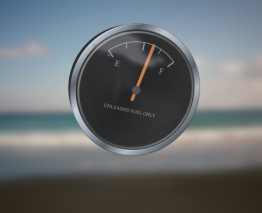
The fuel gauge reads **0.625**
